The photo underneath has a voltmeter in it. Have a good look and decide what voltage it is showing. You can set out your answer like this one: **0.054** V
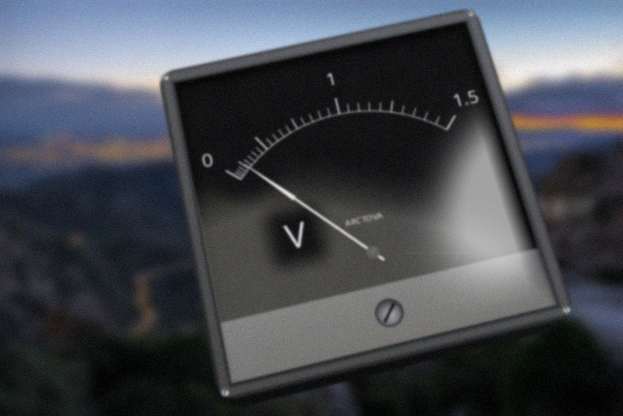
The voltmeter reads **0.25** V
